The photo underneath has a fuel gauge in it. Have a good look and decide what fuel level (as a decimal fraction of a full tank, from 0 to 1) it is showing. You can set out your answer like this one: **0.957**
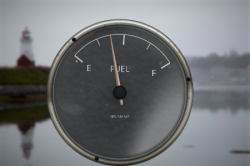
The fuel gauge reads **0.375**
